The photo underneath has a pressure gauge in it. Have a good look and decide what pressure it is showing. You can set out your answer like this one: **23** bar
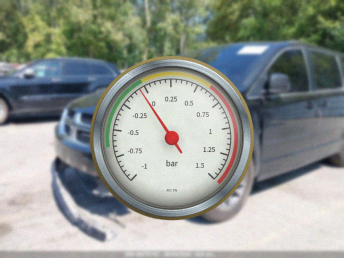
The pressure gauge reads **-0.05** bar
